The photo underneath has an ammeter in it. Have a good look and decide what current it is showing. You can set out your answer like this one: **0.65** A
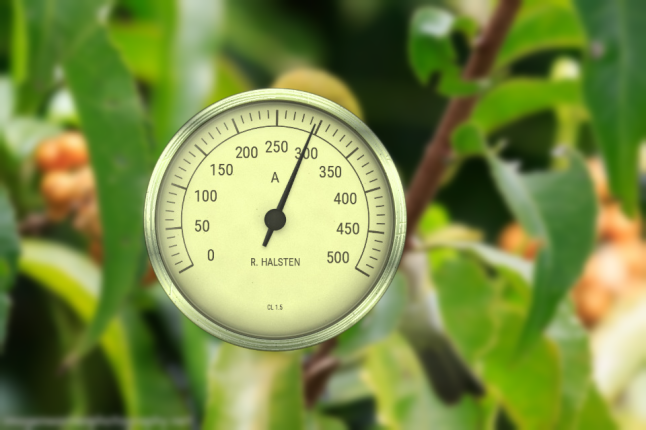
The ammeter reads **295** A
